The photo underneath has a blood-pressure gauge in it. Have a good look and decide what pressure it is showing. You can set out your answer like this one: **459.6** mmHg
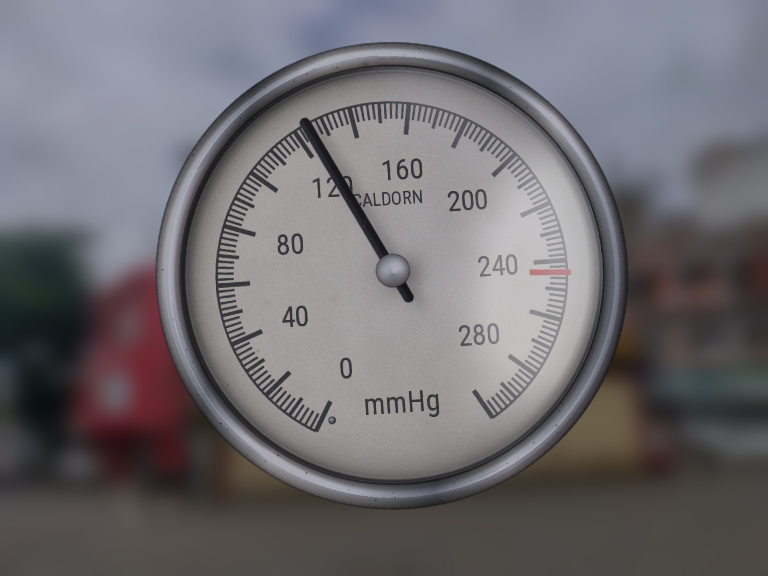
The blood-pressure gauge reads **124** mmHg
